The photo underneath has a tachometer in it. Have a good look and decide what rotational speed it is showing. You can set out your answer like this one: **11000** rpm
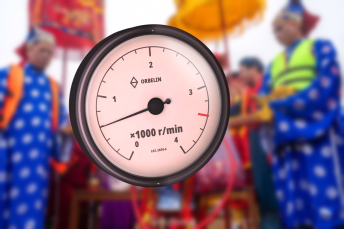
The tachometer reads **600** rpm
